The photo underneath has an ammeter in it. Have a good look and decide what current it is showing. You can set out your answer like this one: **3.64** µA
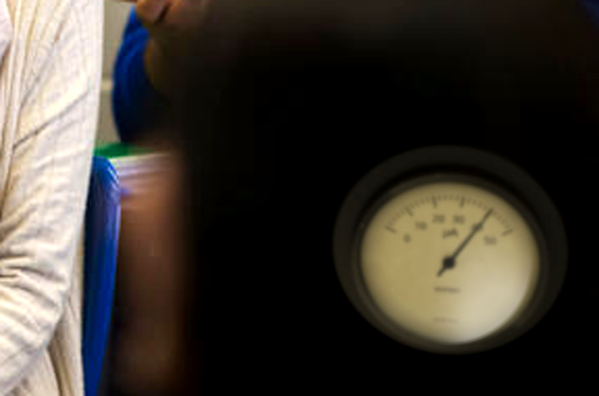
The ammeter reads **40** µA
